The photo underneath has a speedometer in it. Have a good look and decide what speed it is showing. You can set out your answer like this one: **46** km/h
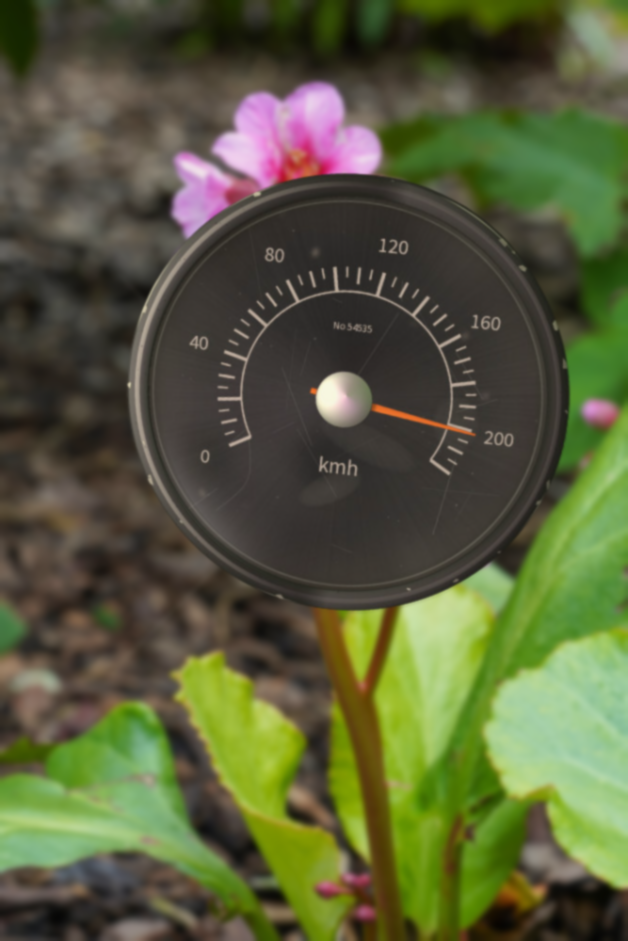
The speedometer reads **200** km/h
